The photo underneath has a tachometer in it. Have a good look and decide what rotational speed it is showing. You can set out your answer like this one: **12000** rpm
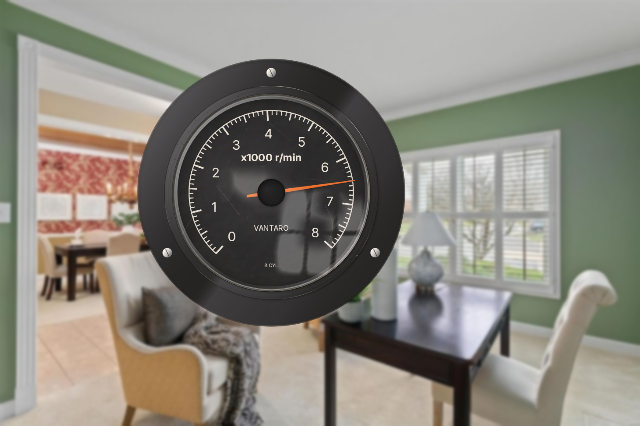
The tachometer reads **6500** rpm
